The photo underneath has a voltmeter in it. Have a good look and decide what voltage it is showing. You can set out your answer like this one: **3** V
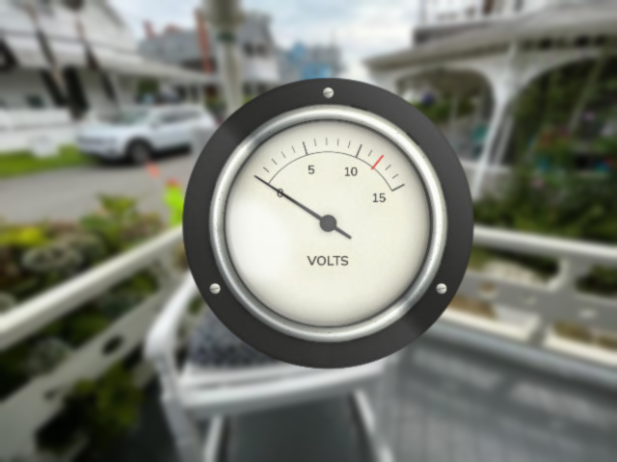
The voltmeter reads **0** V
